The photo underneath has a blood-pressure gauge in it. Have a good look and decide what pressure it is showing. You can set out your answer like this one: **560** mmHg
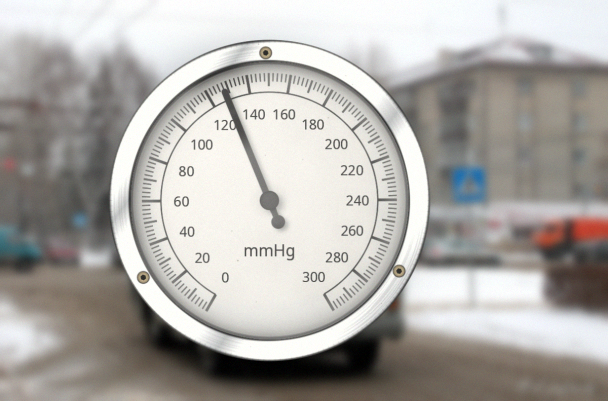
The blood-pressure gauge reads **128** mmHg
